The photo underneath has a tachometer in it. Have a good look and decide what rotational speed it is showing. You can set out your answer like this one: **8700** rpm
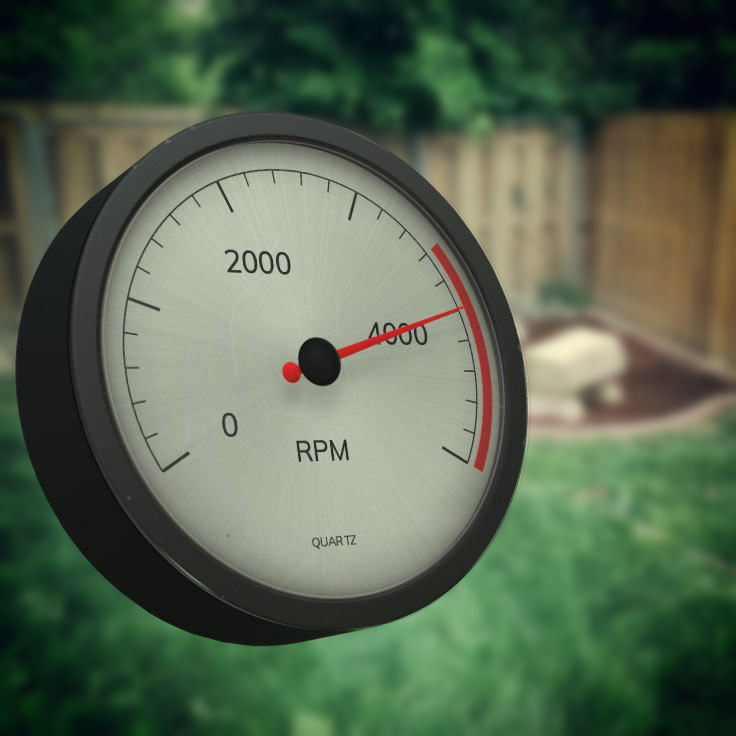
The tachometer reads **4000** rpm
